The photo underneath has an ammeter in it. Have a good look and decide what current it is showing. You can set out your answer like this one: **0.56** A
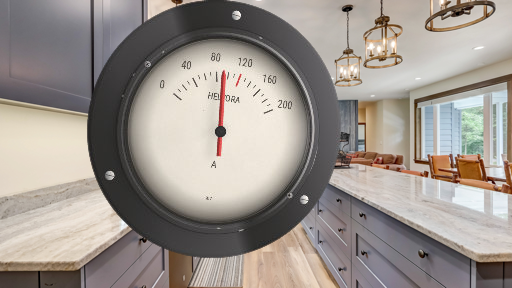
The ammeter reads **90** A
